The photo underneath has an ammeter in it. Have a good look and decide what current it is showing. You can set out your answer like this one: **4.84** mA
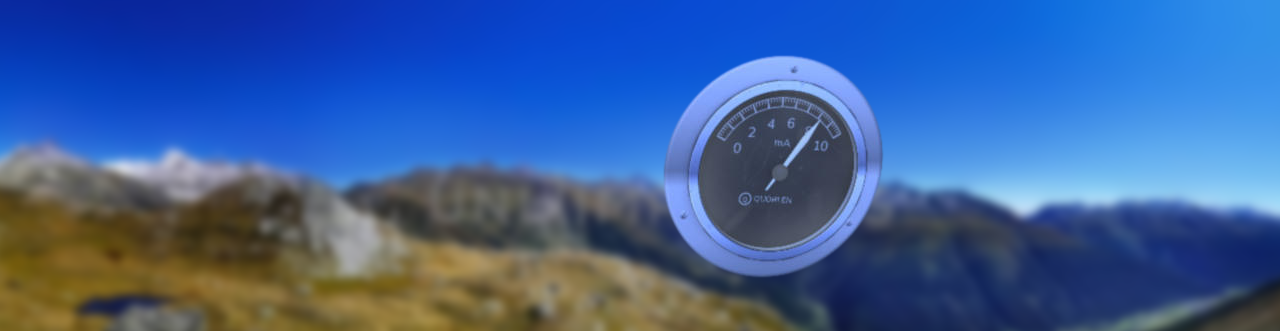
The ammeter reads **8** mA
